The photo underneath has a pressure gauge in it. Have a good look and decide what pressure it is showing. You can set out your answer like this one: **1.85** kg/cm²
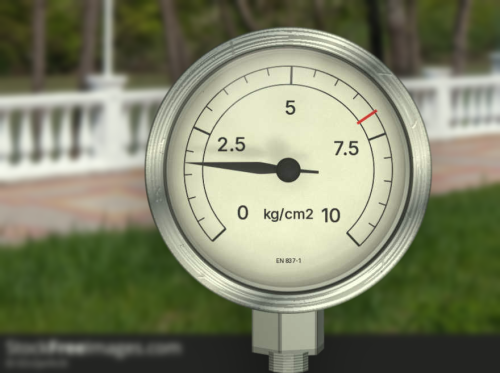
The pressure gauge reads **1.75** kg/cm²
